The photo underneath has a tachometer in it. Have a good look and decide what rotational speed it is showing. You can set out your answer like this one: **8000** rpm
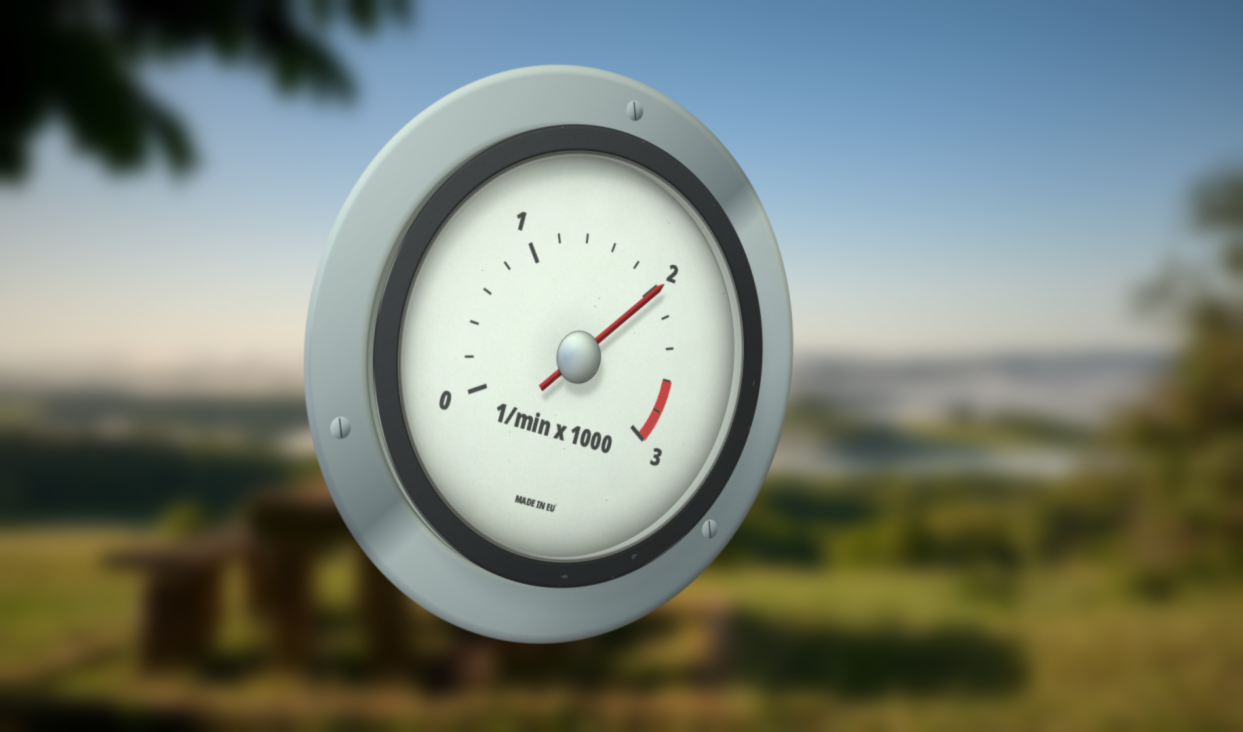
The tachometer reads **2000** rpm
